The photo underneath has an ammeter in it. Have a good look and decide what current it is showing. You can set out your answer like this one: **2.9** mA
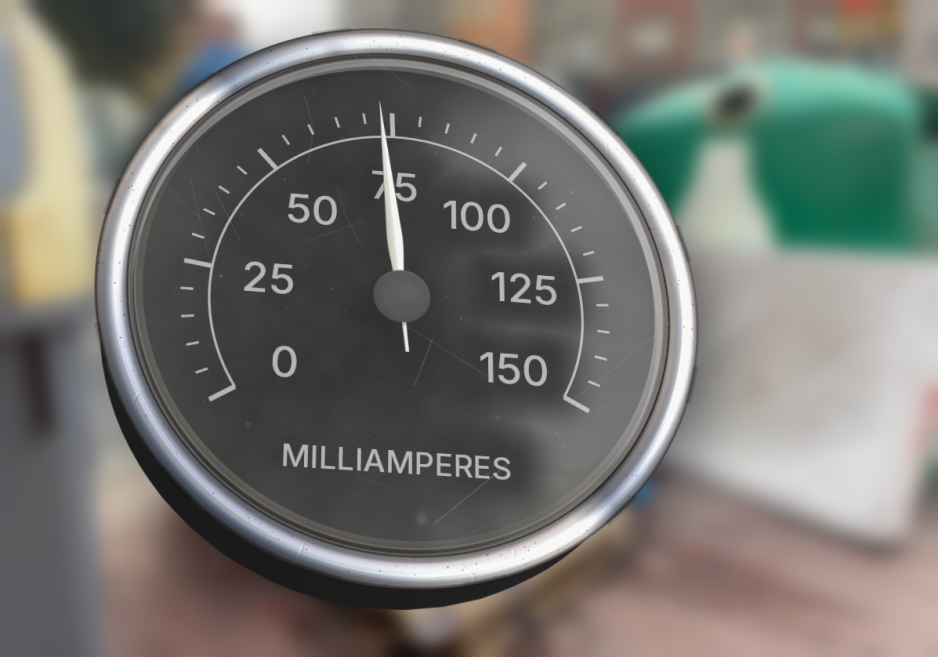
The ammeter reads **72.5** mA
